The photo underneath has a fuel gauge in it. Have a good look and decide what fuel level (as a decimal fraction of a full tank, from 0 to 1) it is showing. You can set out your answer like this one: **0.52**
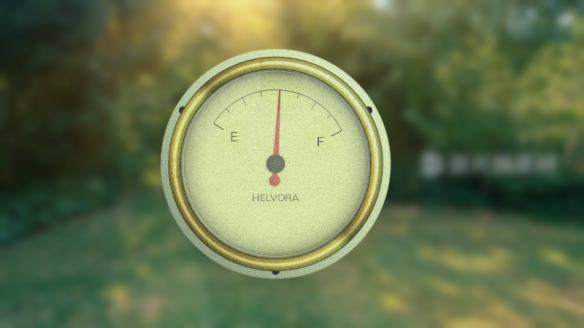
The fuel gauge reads **0.5**
